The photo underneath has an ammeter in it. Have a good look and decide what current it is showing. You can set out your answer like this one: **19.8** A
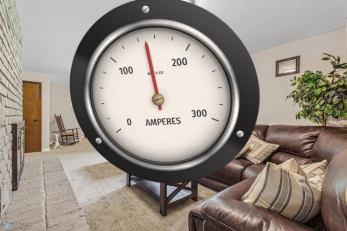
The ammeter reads **150** A
